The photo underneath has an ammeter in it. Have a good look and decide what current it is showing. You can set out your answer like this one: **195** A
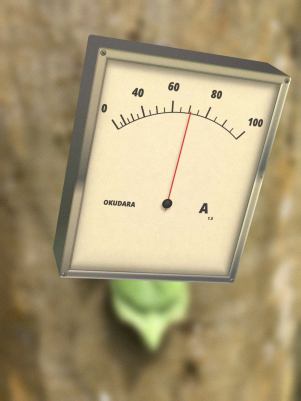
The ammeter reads **70** A
